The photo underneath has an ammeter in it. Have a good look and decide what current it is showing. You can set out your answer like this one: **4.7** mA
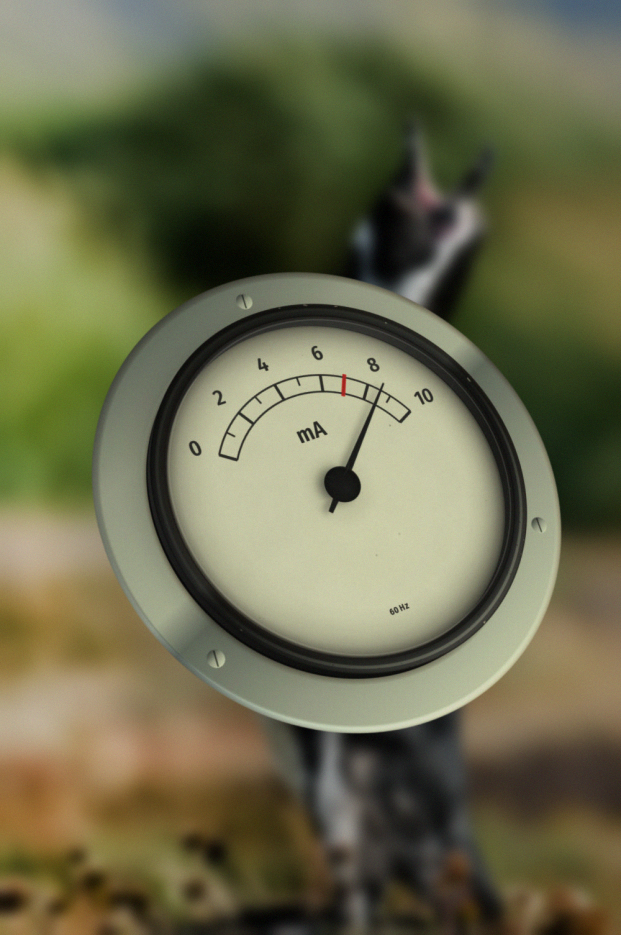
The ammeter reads **8.5** mA
